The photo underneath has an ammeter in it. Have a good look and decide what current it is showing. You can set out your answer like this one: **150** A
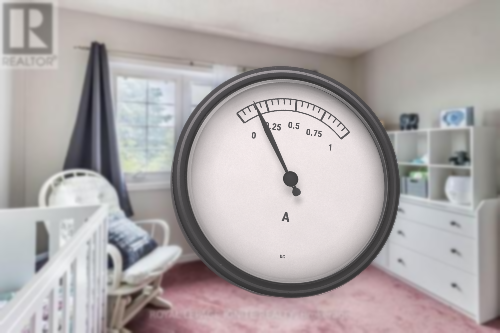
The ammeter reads **0.15** A
